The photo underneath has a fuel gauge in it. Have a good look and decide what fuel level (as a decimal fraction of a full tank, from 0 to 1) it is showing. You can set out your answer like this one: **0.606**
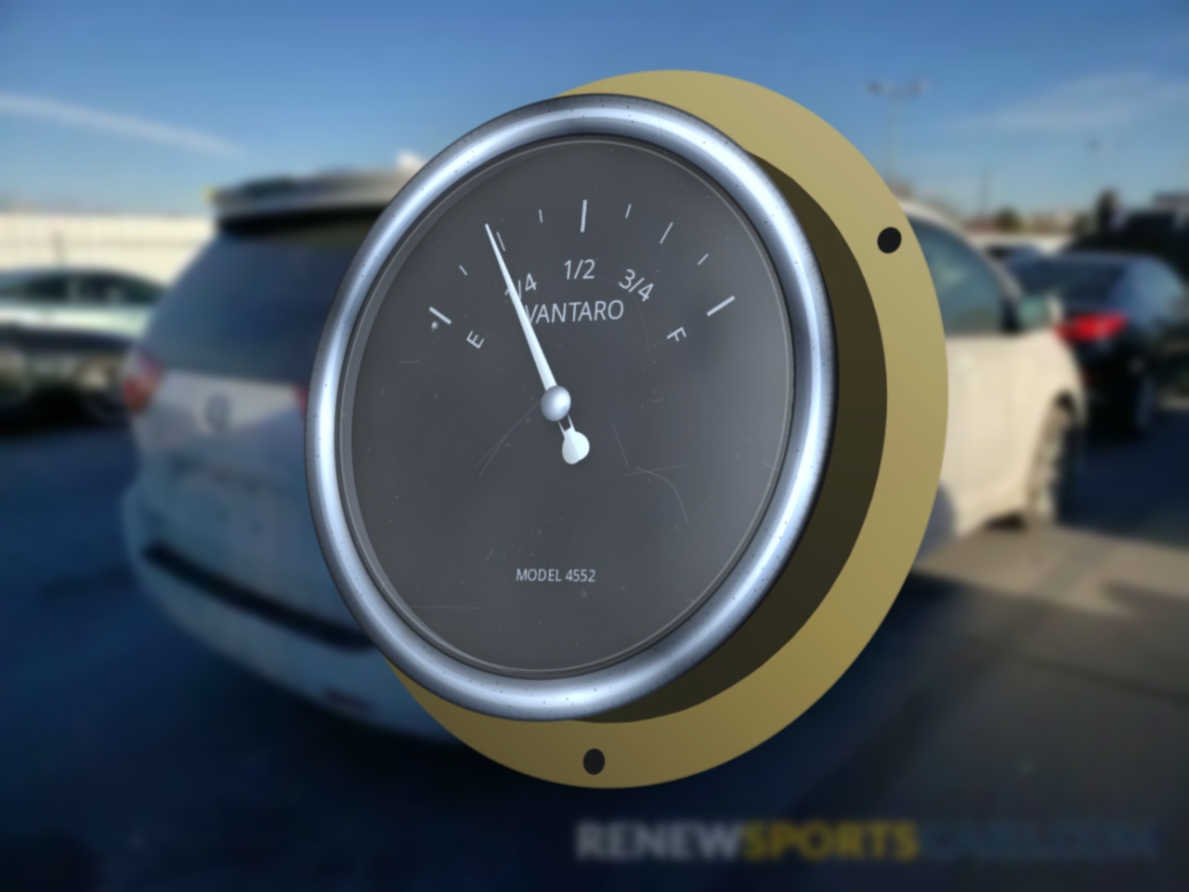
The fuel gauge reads **0.25**
